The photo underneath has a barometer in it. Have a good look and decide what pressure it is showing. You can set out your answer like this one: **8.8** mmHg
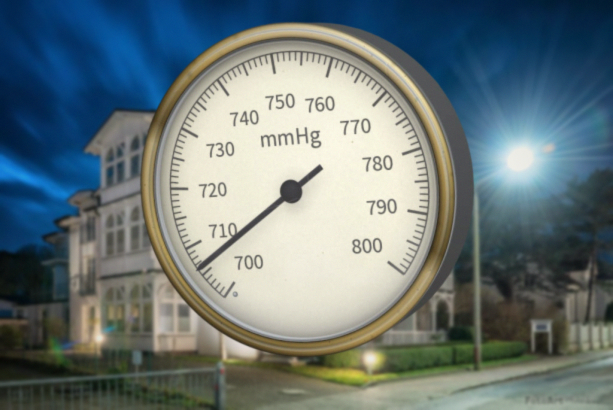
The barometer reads **706** mmHg
